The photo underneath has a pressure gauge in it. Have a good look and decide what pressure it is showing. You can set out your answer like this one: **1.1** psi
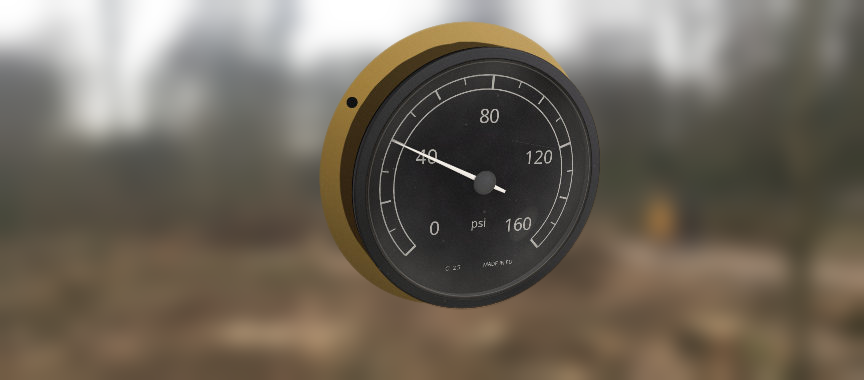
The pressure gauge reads **40** psi
